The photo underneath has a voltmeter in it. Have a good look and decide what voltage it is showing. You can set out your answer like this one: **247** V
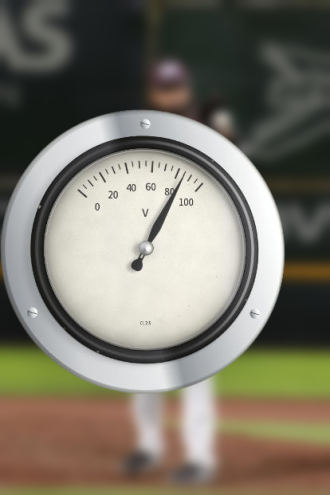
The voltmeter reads **85** V
